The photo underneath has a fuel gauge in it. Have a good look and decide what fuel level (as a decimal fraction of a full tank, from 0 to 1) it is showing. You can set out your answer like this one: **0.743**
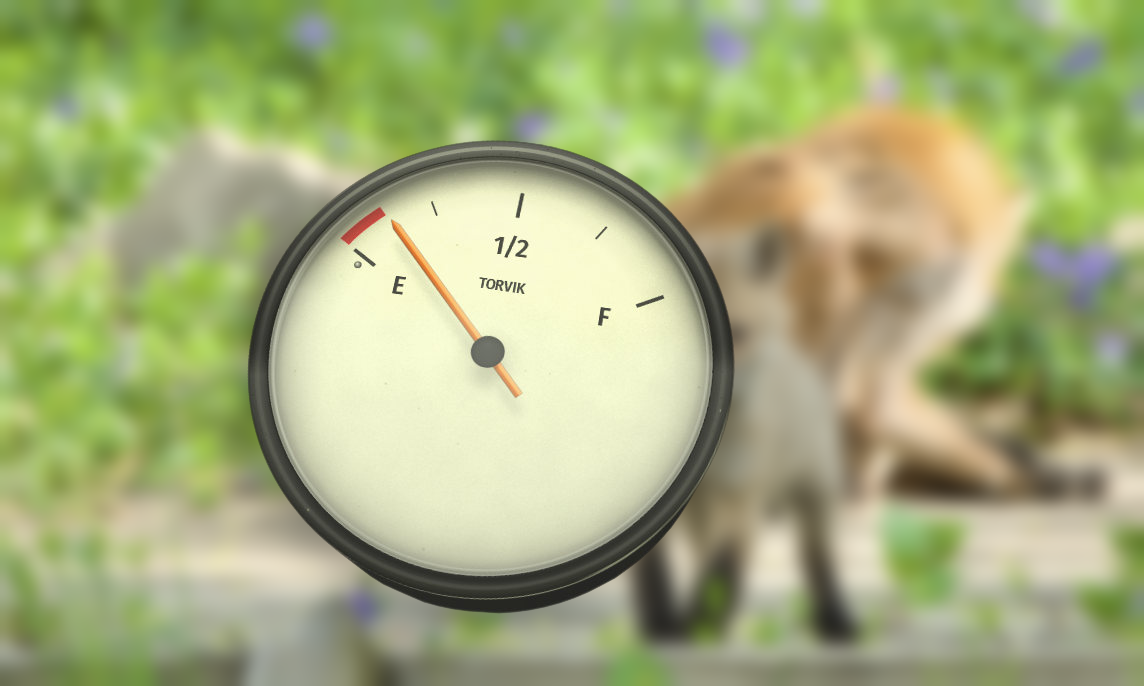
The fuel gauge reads **0.125**
